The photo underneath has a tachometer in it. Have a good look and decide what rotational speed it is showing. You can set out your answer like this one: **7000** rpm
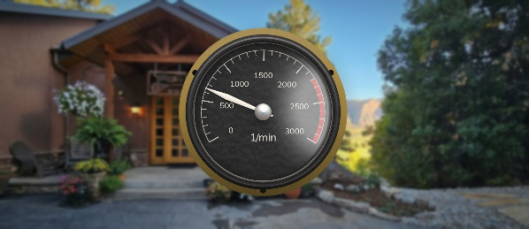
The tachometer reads **650** rpm
